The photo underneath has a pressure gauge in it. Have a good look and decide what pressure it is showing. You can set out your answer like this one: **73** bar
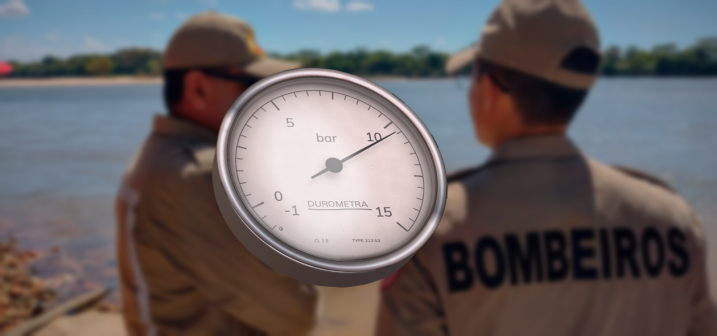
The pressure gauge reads **10.5** bar
